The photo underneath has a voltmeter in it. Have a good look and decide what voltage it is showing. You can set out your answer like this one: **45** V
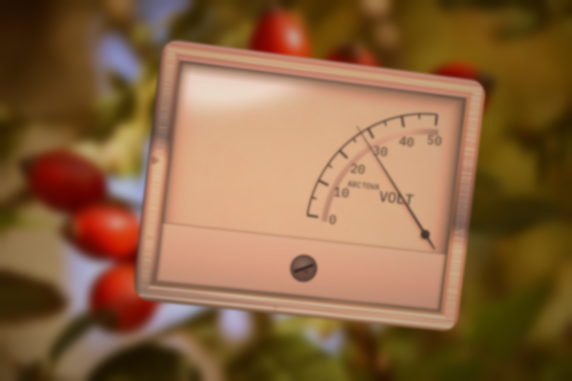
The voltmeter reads **27.5** V
